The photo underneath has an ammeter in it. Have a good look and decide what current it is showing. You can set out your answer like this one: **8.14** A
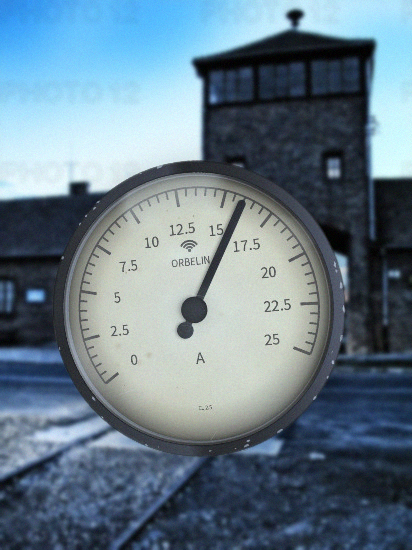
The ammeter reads **16** A
